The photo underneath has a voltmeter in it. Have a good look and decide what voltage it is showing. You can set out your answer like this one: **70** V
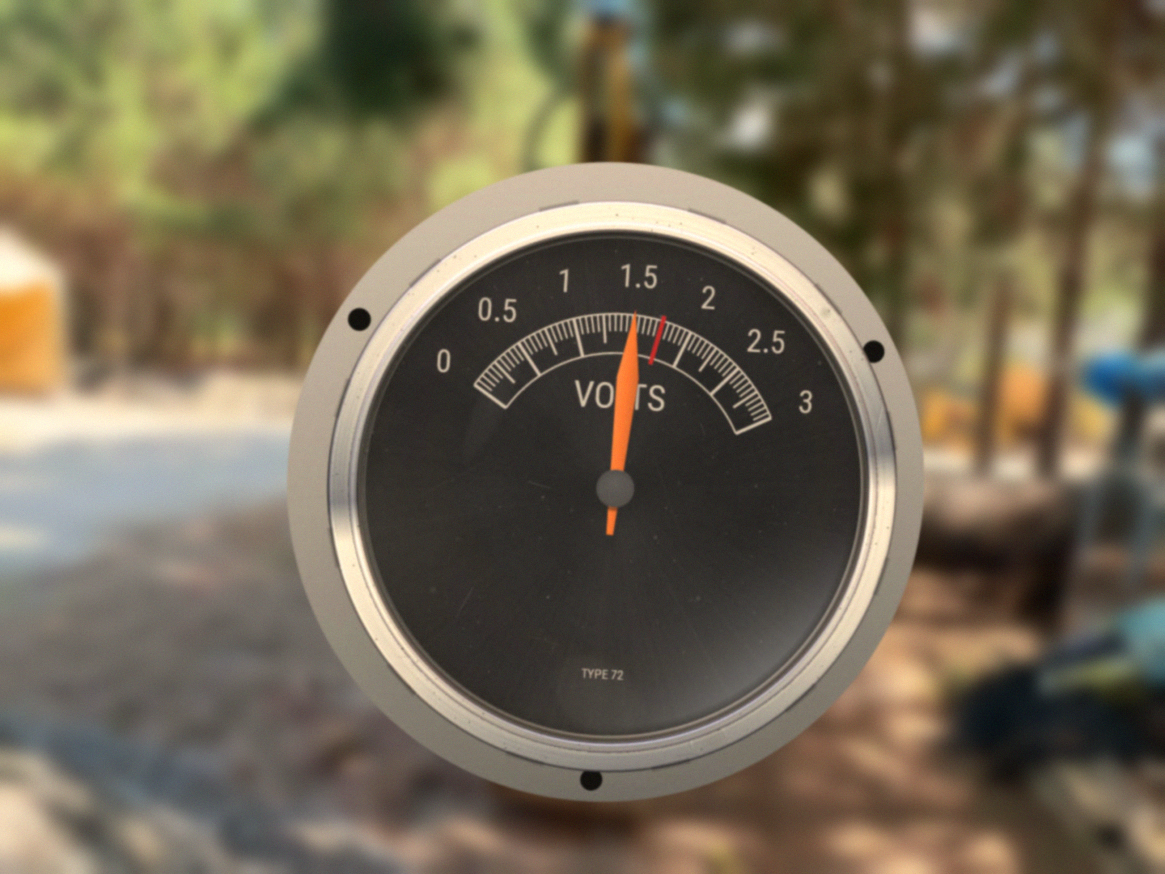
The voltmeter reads **1.5** V
